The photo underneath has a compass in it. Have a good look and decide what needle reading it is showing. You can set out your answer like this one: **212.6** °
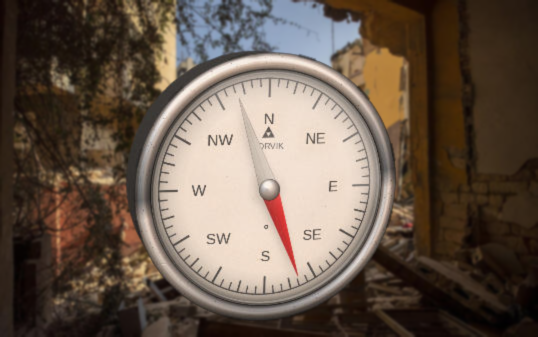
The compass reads **160** °
